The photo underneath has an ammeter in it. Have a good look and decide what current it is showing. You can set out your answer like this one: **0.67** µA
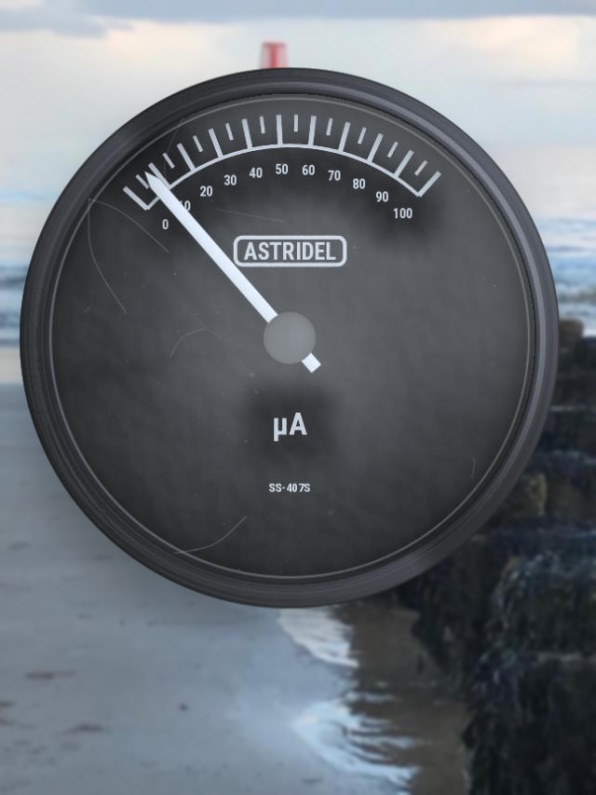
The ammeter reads **7.5** µA
